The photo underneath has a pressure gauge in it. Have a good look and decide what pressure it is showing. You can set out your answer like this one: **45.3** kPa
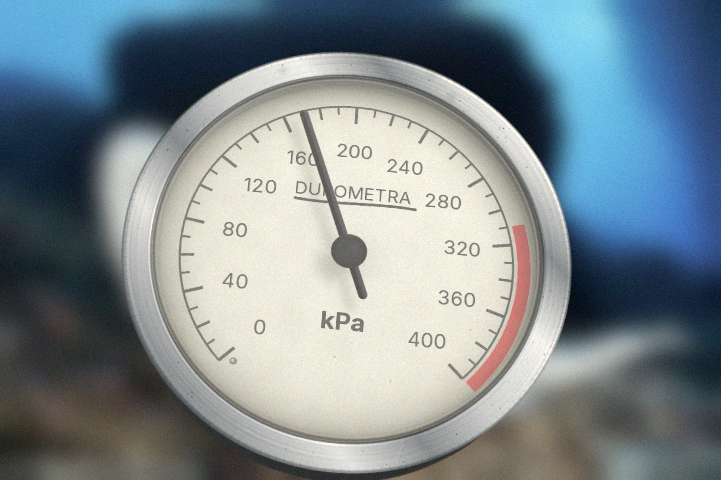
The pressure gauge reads **170** kPa
